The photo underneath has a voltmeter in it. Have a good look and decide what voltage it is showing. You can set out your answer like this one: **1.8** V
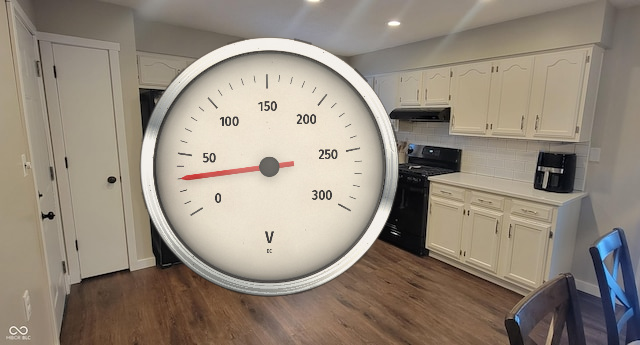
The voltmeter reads **30** V
